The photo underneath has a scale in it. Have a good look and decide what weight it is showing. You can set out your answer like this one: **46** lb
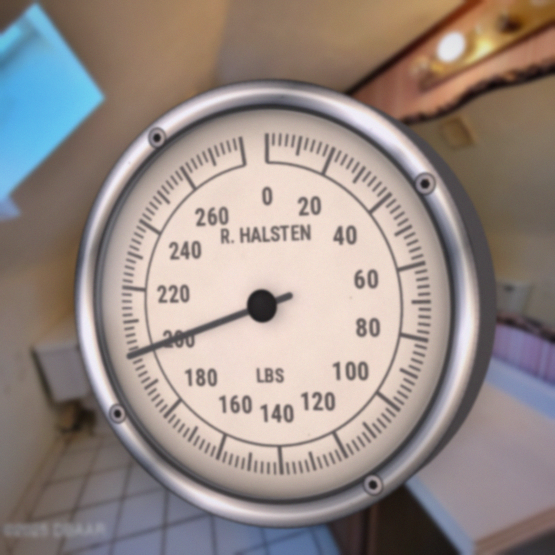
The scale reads **200** lb
